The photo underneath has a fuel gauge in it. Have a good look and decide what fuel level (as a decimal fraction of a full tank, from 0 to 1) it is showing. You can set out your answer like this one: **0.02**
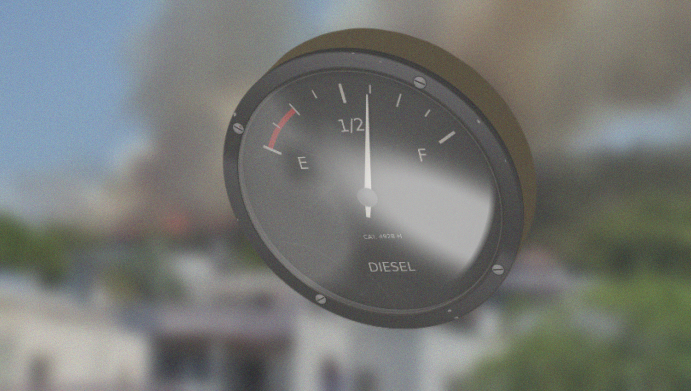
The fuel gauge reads **0.625**
